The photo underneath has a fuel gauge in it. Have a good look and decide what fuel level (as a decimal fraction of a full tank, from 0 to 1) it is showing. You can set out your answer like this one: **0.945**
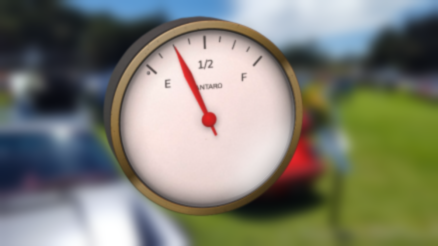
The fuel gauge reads **0.25**
